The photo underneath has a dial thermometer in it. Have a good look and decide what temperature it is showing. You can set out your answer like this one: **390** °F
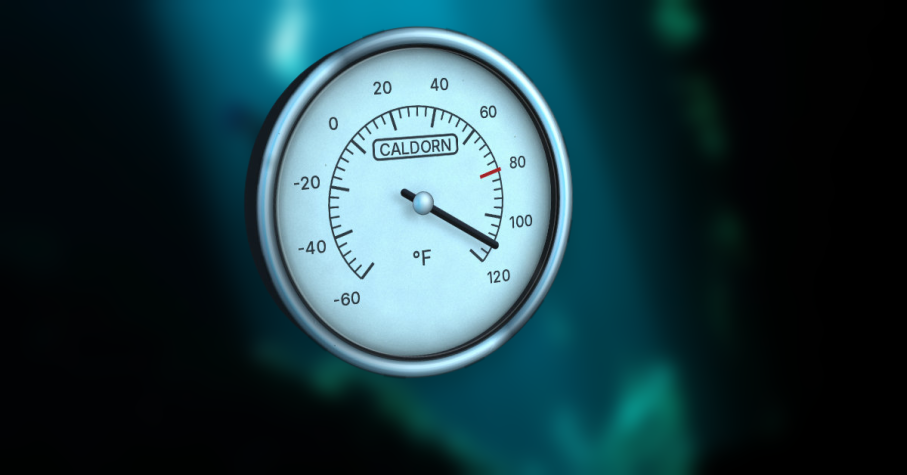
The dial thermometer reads **112** °F
